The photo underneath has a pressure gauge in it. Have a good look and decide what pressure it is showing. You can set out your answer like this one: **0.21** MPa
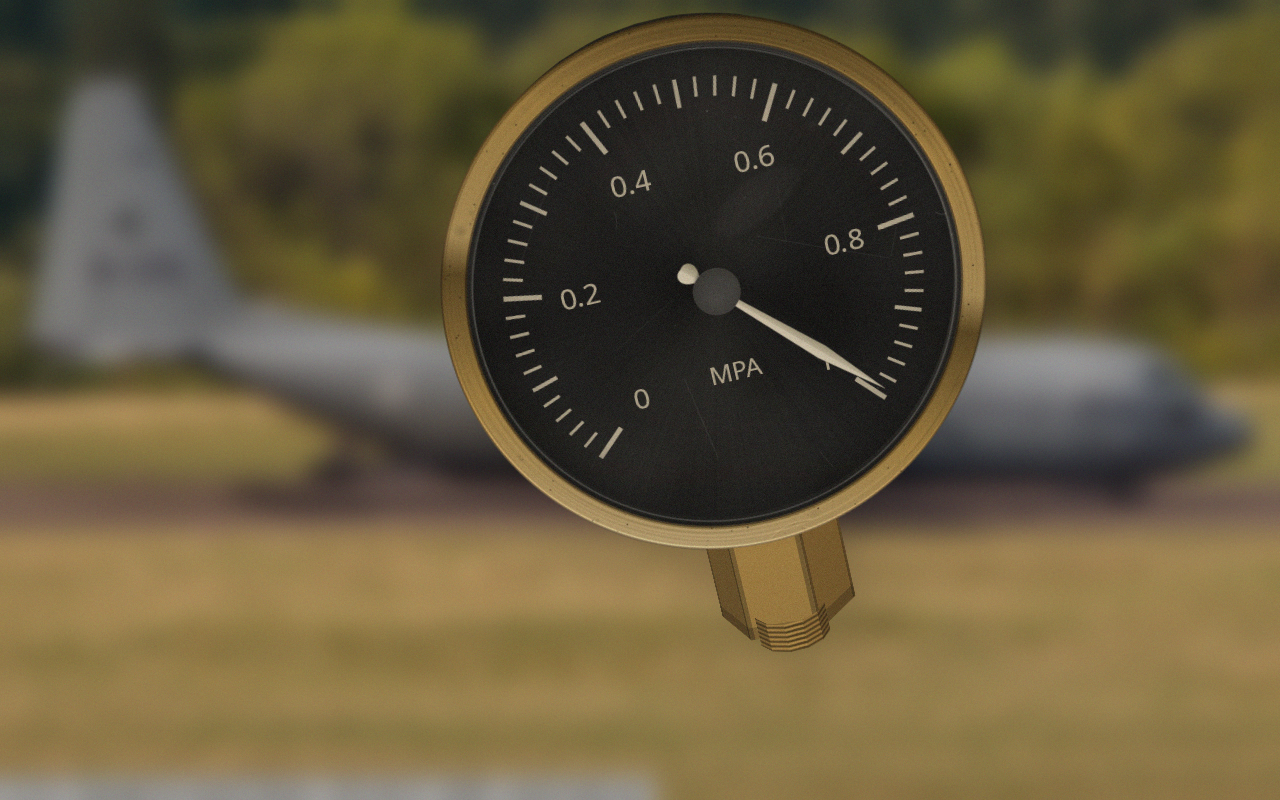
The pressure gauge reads **0.99** MPa
